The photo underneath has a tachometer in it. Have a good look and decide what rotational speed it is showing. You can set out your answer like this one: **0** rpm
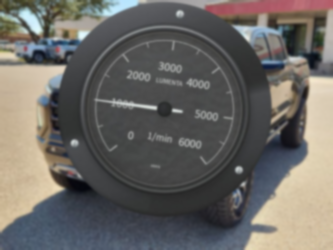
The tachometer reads **1000** rpm
